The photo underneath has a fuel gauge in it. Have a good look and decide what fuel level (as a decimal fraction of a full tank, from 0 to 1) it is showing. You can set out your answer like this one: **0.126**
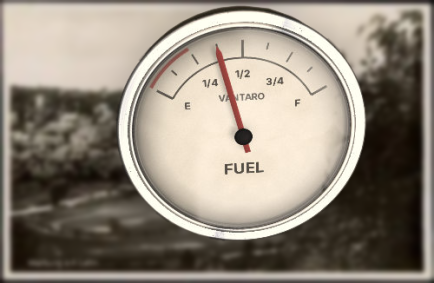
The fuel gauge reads **0.375**
